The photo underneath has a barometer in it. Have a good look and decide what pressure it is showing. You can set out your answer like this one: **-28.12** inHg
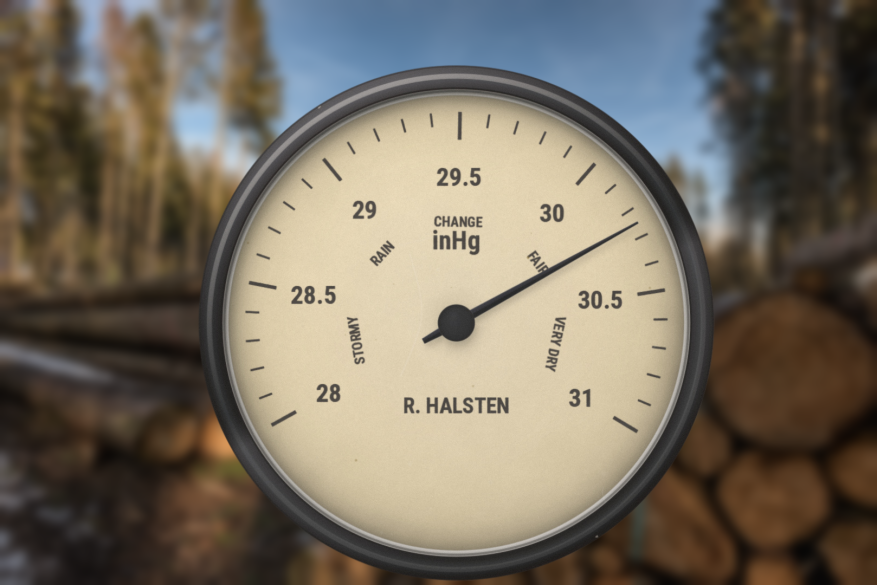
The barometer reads **30.25** inHg
